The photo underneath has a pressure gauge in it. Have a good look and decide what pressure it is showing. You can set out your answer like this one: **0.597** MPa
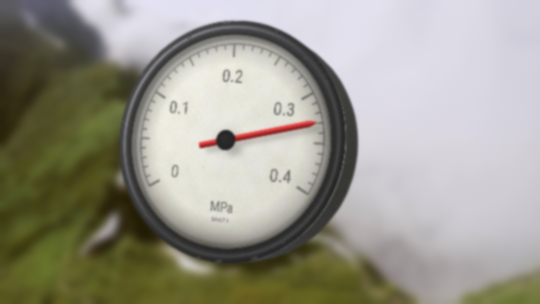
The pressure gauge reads **0.33** MPa
